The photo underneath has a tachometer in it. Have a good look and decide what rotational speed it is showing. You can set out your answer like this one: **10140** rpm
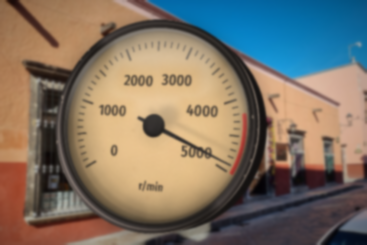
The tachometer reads **4900** rpm
